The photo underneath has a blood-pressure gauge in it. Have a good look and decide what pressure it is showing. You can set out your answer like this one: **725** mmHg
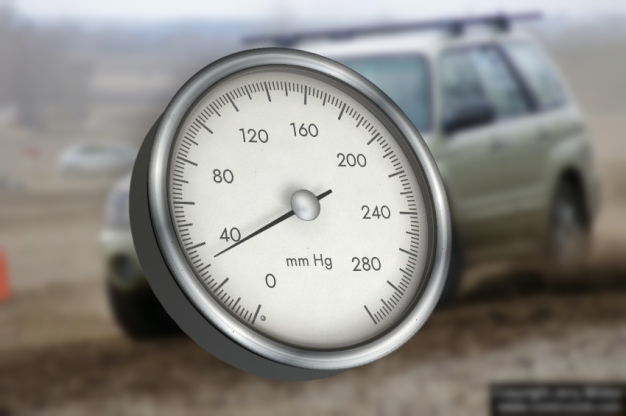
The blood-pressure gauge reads **32** mmHg
